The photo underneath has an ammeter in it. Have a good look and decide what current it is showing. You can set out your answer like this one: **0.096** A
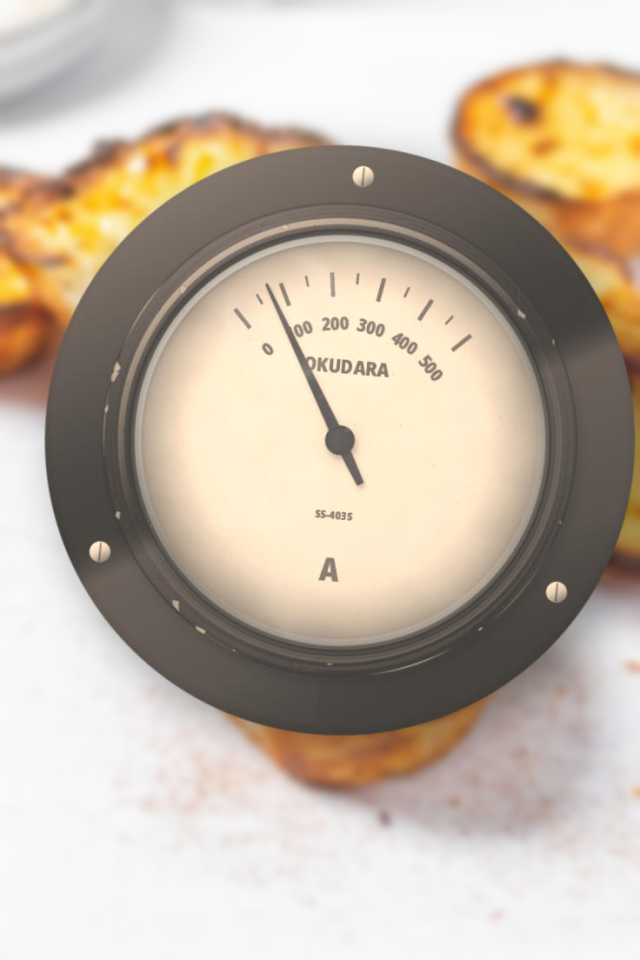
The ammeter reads **75** A
